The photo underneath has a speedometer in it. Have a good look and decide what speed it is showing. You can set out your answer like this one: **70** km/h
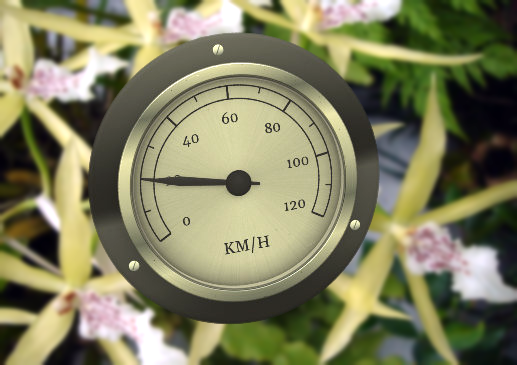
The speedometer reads **20** km/h
